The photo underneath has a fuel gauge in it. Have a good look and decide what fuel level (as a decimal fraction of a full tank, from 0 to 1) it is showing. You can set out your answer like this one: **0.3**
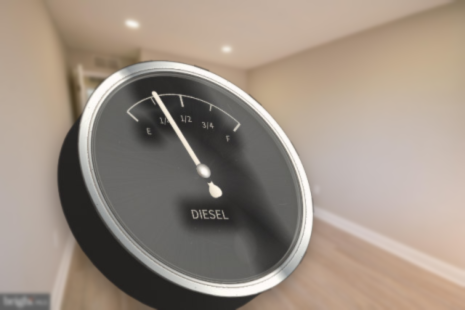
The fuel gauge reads **0.25**
